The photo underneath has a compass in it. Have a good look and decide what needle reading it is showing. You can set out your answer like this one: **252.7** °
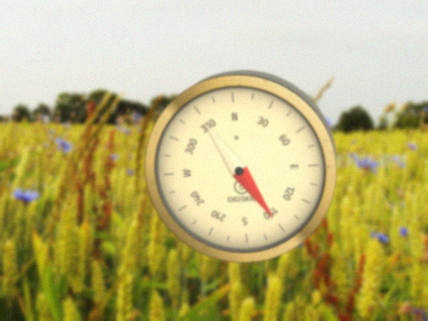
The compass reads **150** °
